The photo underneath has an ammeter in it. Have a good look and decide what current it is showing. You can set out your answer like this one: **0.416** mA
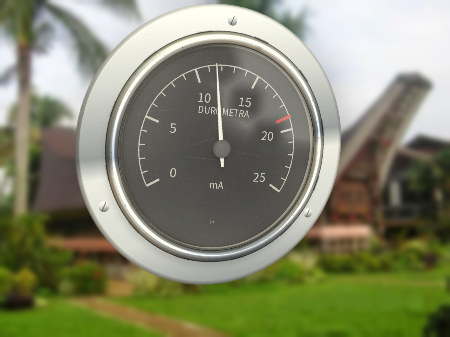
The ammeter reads **11.5** mA
